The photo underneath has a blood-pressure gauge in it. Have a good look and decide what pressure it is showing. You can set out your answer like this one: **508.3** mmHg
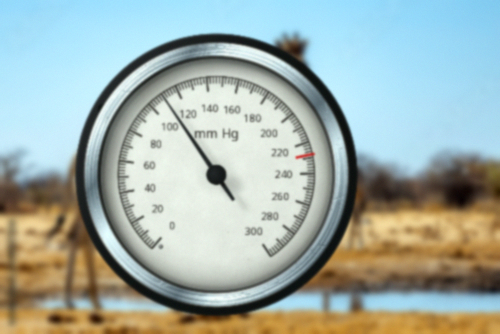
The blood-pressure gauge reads **110** mmHg
